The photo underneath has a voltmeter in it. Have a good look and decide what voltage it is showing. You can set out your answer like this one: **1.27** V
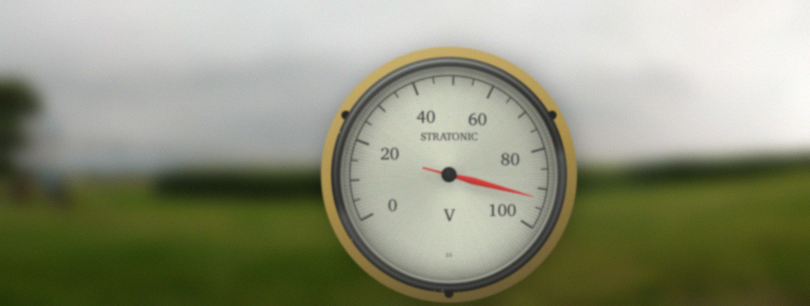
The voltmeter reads **92.5** V
